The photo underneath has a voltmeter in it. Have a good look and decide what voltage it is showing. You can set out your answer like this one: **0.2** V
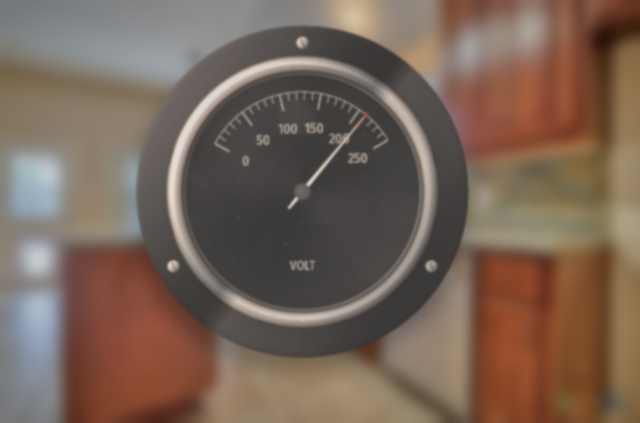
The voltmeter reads **210** V
